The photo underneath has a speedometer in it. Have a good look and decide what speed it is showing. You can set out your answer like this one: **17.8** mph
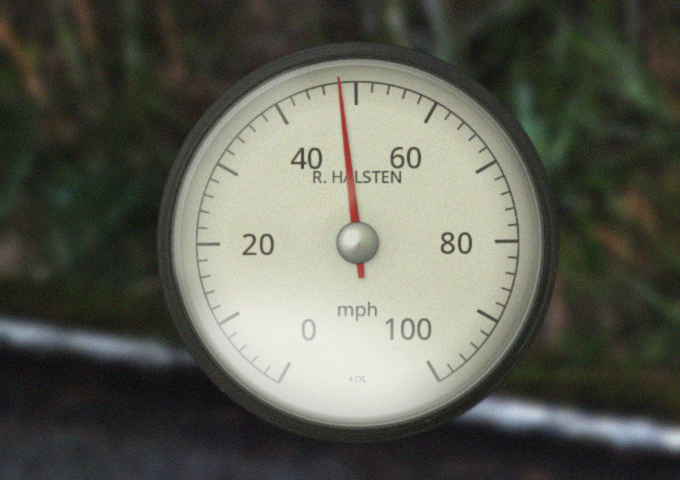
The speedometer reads **48** mph
